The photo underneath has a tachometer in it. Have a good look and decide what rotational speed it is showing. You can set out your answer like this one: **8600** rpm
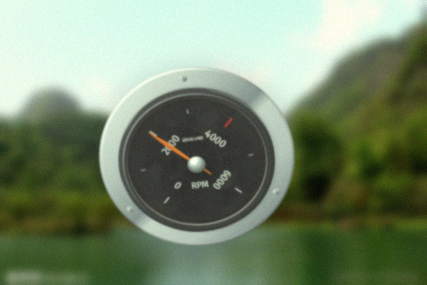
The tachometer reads **2000** rpm
